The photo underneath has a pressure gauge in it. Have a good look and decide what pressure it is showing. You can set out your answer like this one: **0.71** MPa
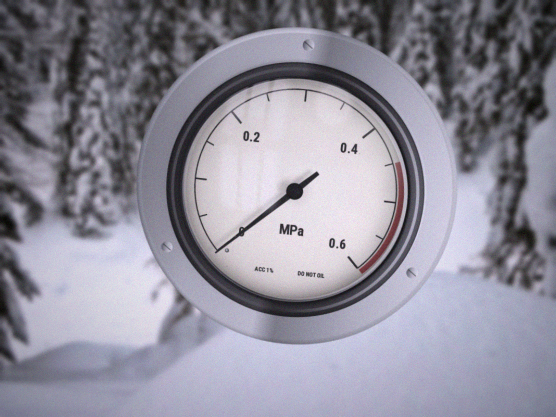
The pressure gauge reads **0** MPa
